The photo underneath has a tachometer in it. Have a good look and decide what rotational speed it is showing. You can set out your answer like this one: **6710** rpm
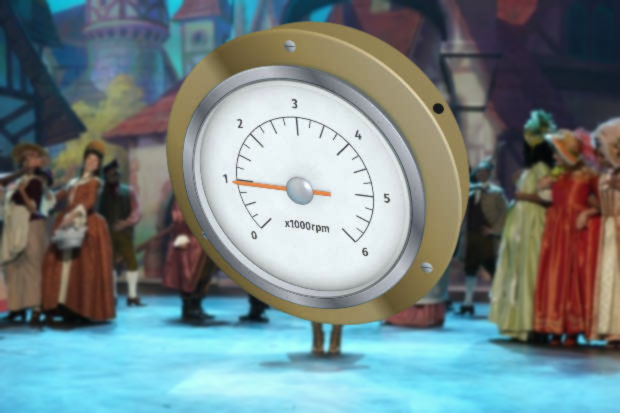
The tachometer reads **1000** rpm
